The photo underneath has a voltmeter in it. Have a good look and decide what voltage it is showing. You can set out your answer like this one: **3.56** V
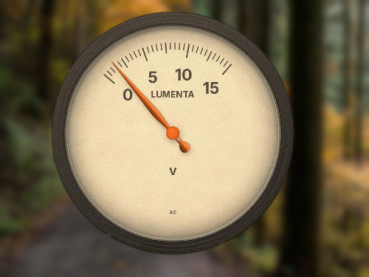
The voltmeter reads **1.5** V
